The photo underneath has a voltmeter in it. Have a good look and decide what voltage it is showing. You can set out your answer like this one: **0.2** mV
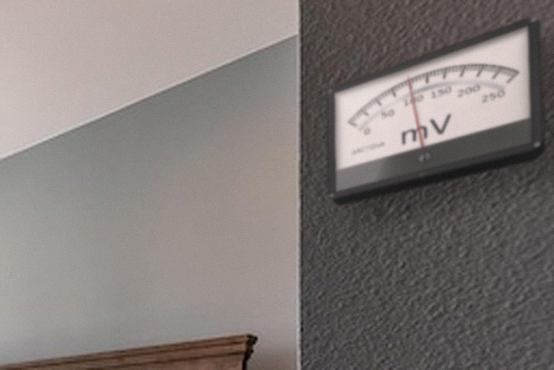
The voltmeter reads **100** mV
